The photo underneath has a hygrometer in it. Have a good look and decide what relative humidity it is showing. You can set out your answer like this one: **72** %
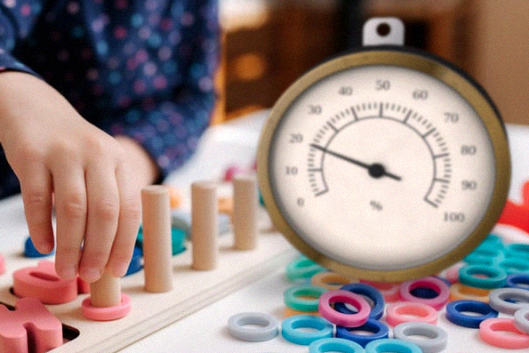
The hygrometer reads **20** %
